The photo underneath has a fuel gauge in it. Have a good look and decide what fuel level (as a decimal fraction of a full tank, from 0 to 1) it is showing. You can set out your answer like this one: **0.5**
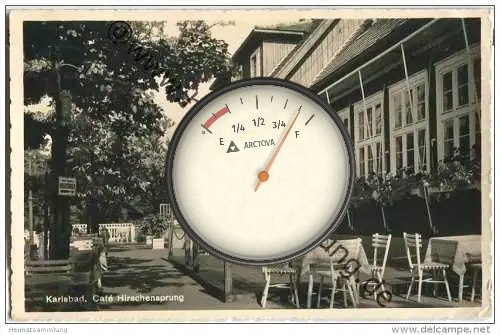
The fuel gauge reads **0.875**
